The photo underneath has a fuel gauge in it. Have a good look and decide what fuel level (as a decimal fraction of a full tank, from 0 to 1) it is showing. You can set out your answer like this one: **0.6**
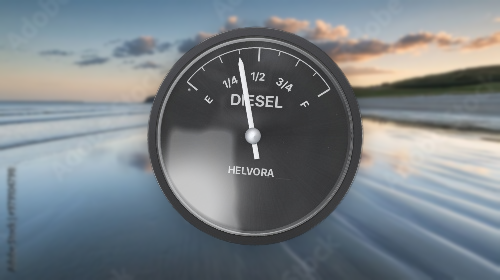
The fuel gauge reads **0.375**
